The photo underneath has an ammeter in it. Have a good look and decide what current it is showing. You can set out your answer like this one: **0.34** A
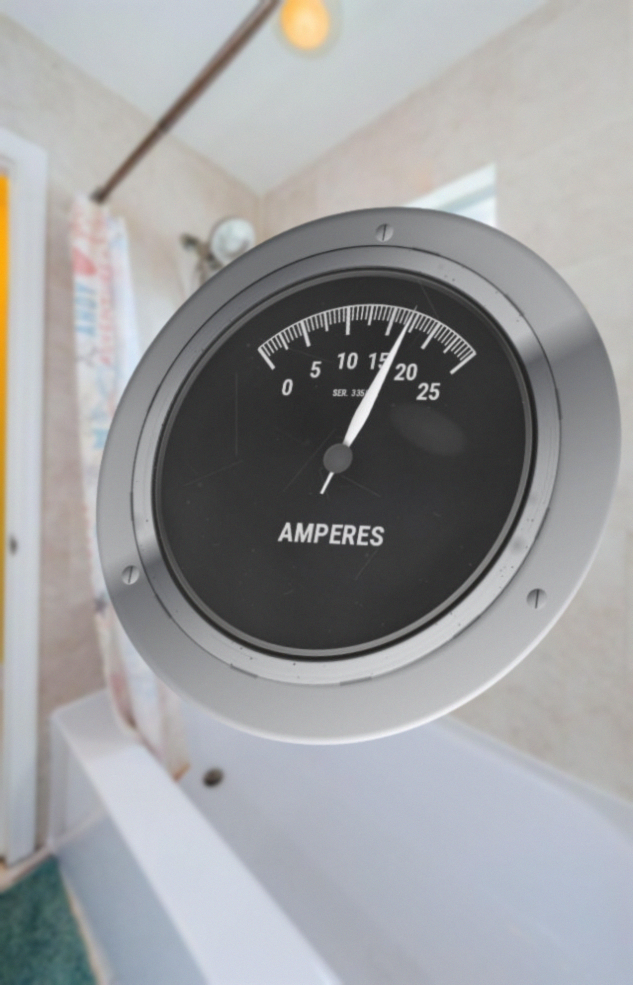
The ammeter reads **17.5** A
